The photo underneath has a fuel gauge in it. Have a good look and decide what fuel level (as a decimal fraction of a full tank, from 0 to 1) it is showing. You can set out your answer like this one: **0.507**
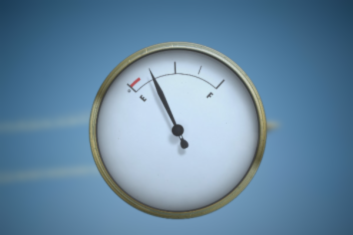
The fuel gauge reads **0.25**
